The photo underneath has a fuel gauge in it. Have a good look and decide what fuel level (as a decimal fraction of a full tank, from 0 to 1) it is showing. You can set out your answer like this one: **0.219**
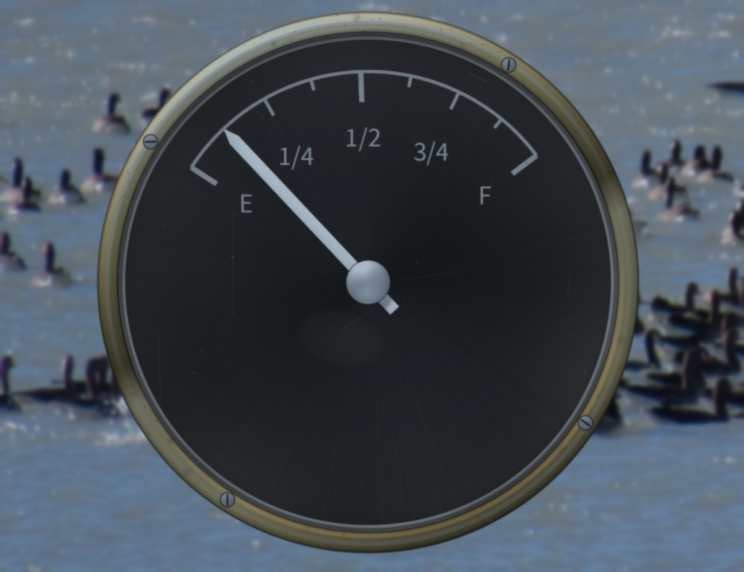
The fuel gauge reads **0.125**
